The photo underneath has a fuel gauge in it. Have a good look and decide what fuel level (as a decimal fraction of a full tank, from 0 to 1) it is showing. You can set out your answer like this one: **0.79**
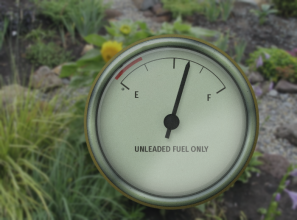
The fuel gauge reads **0.625**
